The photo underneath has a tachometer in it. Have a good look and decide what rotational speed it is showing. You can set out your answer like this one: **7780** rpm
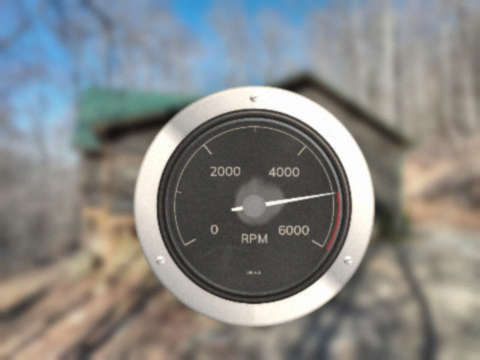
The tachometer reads **5000** rpm
